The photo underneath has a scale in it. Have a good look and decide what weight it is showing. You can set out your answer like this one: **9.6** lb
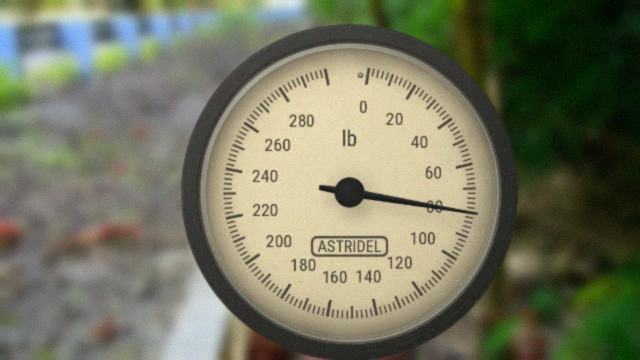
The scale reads **80** lb
